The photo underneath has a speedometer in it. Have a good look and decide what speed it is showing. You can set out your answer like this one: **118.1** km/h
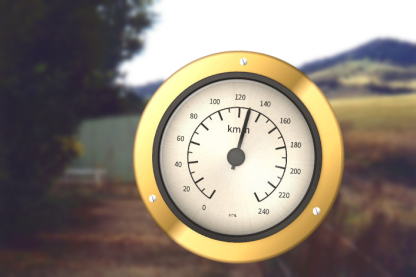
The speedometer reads **130** km/h
